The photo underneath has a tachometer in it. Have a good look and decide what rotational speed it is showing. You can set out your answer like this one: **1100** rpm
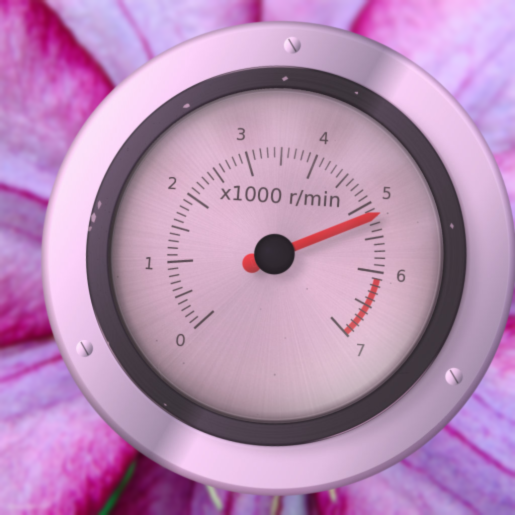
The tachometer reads **5200** rpm
